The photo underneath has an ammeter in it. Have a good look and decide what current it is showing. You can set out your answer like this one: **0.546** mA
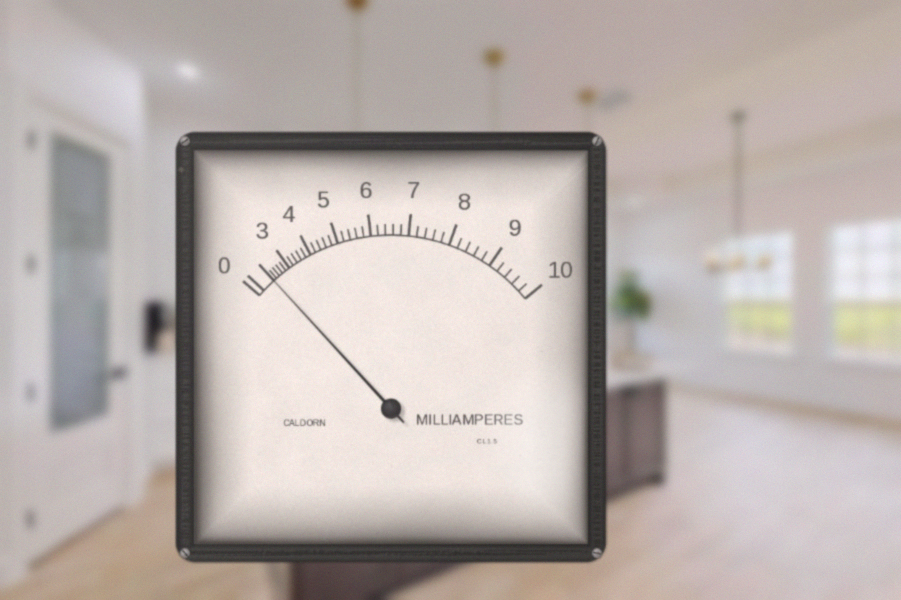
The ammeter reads **2** mA
